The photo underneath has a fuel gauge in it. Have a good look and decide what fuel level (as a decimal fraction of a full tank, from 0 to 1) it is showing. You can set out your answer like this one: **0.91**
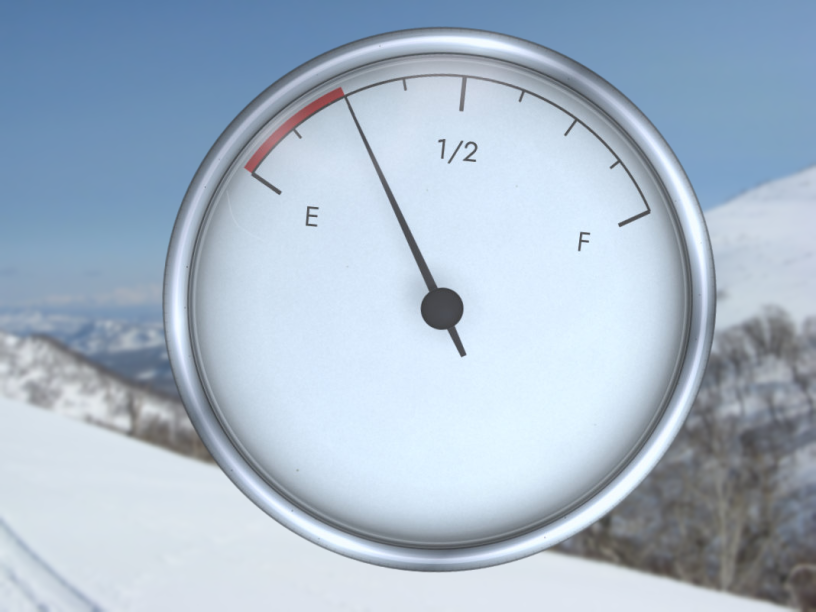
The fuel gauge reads **0.25**
